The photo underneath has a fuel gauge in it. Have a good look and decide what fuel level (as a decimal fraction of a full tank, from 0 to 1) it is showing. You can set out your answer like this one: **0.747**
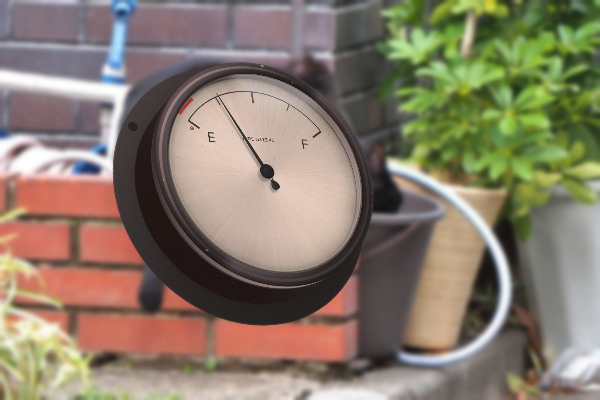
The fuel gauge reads **0.25**
